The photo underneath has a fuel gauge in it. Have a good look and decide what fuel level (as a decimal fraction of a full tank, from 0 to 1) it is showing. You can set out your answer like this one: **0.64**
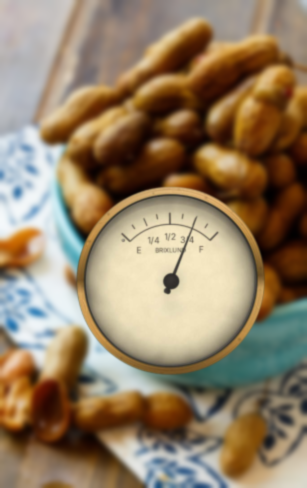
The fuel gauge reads **0.75**
